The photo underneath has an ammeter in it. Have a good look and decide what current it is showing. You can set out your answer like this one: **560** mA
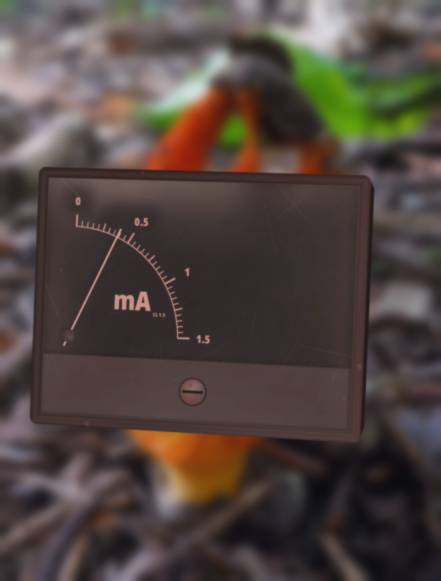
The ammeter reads **0.4** mA
